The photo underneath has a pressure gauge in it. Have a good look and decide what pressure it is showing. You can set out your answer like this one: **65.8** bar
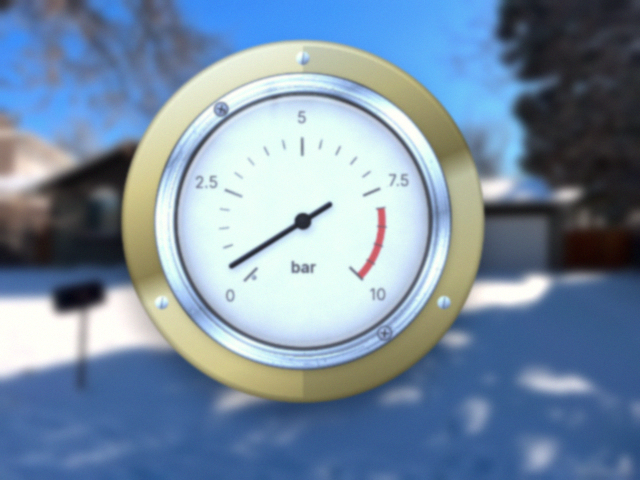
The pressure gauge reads **0.5** bar
